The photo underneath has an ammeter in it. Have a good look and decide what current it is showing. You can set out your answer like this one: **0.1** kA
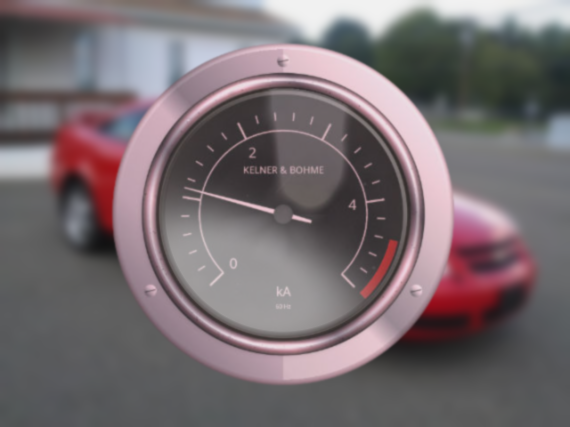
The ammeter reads **1.1** kA
